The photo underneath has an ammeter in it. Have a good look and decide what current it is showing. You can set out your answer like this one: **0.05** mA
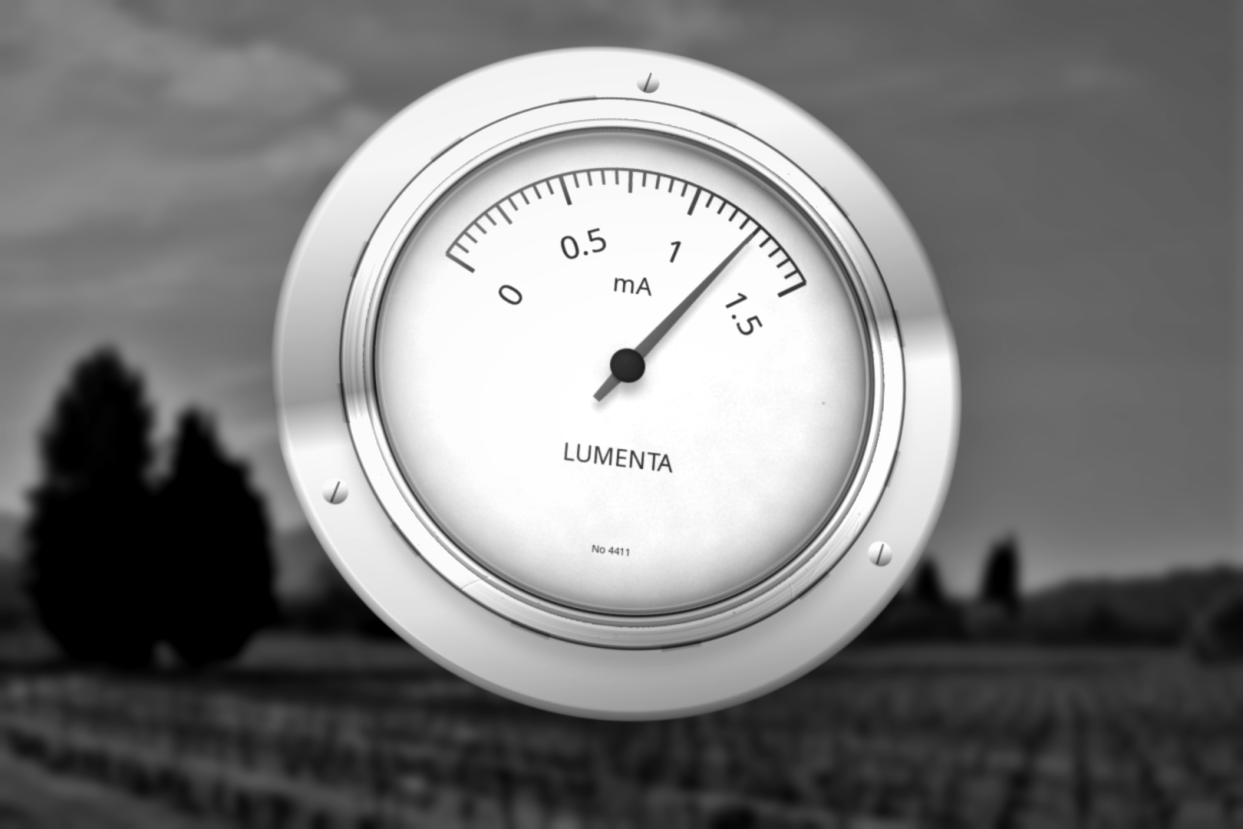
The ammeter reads **1.25** mA
